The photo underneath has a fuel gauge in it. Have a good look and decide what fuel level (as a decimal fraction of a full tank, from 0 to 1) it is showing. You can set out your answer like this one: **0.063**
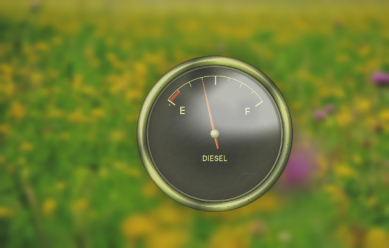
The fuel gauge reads **0.375**
